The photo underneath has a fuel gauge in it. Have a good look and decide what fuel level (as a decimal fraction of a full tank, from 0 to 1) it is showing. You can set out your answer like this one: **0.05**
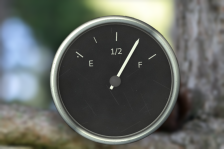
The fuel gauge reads **0.75**
